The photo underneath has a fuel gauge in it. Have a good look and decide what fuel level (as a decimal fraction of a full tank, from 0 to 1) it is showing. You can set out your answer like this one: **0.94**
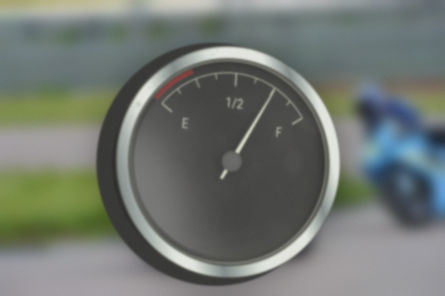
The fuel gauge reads **0.75**
